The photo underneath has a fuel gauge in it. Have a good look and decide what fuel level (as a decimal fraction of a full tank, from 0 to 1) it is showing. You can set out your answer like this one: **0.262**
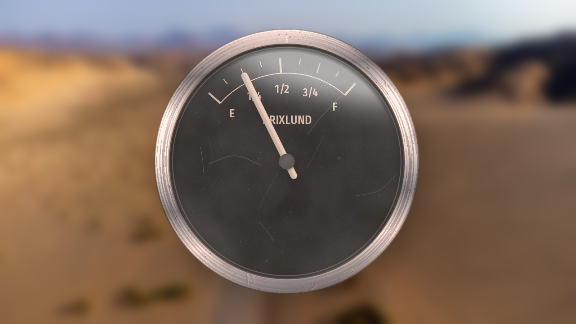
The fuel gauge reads **0.25**
